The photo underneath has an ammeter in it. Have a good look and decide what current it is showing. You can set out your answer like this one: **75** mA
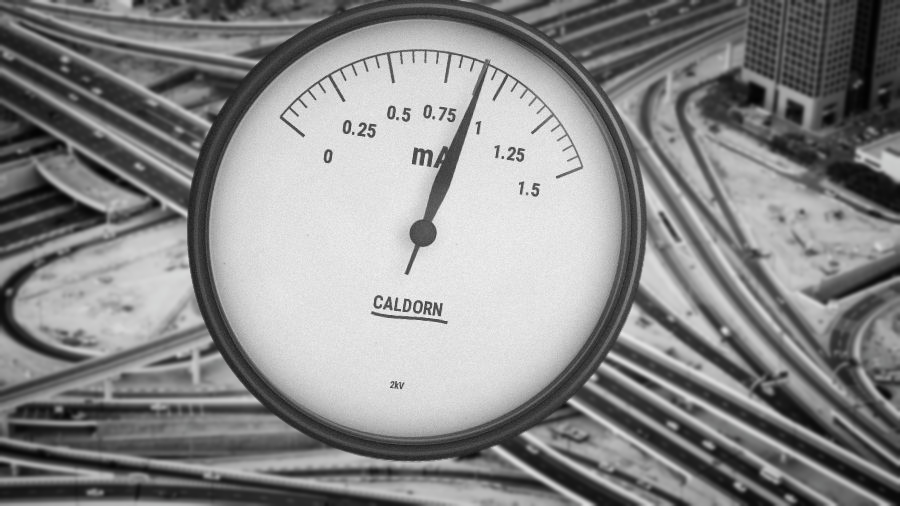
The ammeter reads **0.9** mA
